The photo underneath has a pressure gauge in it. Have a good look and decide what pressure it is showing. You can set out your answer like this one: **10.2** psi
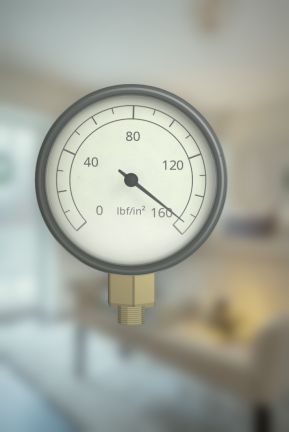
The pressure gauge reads **155** psi
